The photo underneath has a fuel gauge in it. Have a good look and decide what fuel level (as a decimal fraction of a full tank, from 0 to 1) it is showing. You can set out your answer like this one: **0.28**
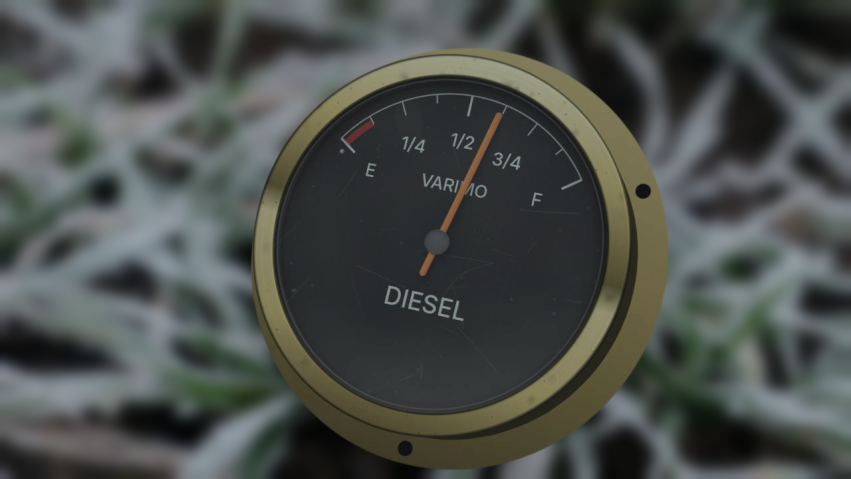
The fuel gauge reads **0.625**
